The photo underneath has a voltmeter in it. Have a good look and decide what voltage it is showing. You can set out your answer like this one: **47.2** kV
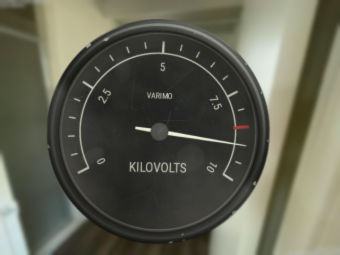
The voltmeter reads **9** kV
